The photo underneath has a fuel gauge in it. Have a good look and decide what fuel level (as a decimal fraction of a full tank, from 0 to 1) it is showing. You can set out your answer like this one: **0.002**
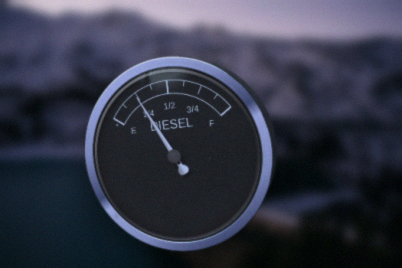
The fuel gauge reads **0.25**
